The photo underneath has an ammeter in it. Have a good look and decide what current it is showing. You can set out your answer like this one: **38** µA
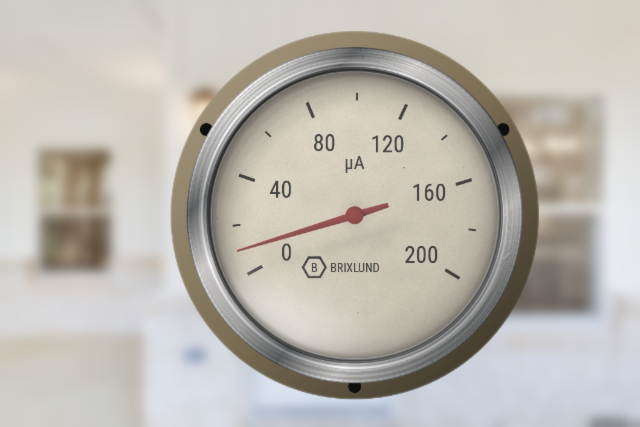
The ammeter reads **10** µA
